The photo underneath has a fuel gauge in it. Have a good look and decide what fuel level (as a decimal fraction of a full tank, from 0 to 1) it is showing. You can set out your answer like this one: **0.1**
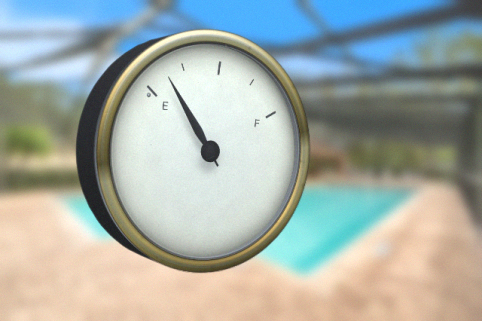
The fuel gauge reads **0.125**
